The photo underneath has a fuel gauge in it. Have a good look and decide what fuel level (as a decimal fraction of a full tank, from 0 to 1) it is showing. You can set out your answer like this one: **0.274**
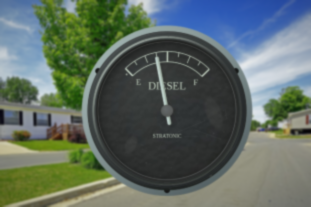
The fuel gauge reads **0.375**
